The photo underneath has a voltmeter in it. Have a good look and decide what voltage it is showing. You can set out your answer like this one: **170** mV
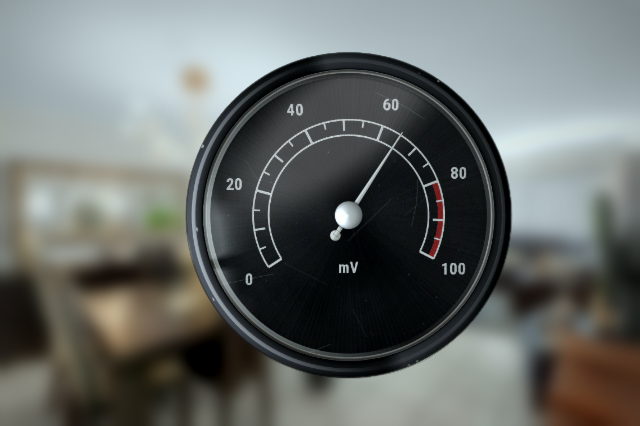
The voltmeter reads **65** mV
